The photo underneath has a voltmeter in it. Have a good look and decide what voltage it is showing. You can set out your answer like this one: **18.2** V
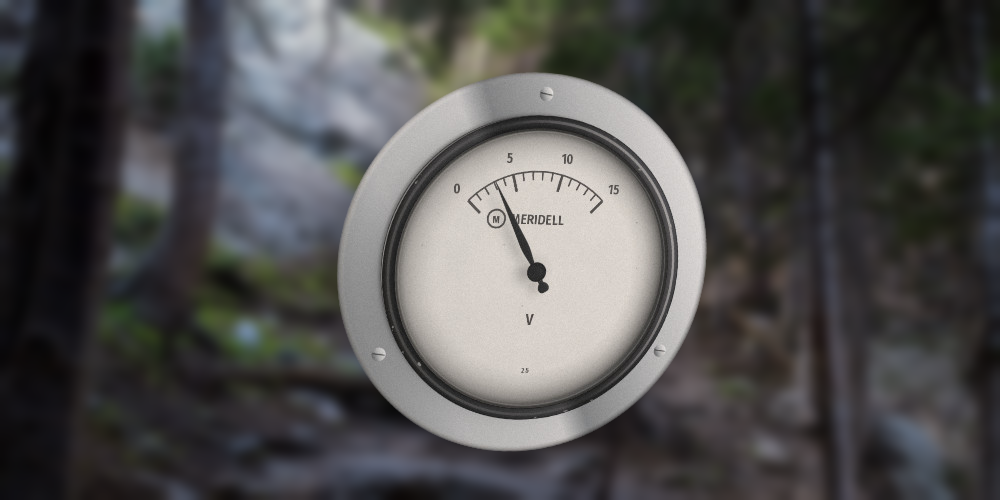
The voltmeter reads **3** V
